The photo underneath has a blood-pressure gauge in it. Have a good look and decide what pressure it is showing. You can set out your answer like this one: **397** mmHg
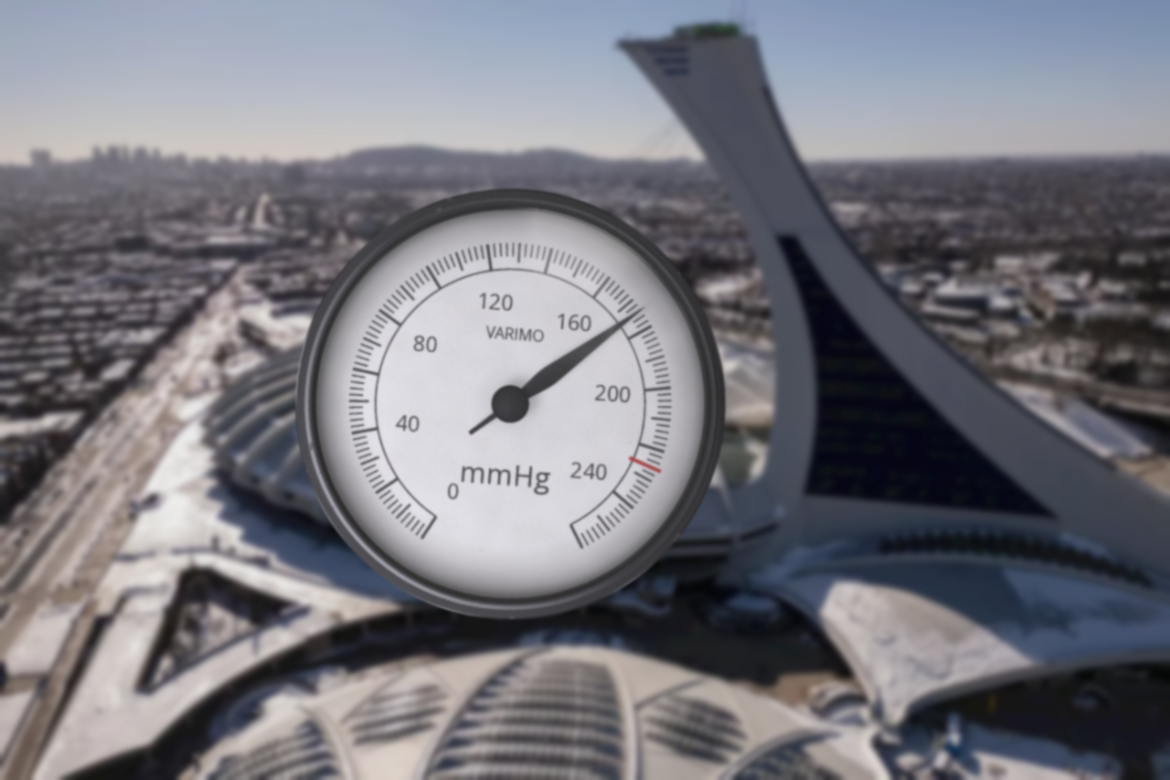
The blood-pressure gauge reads **174** mmHg
